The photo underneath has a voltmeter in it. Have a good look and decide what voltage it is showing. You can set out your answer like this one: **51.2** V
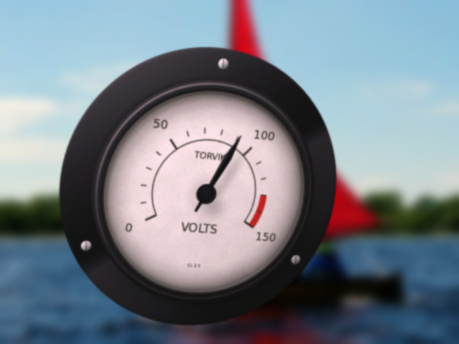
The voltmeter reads **90** V
